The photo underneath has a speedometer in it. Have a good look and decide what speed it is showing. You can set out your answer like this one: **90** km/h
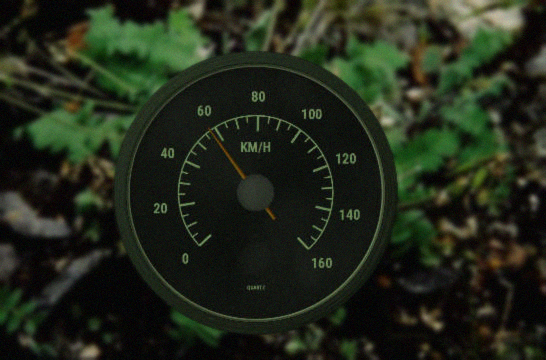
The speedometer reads **57.5** km/h
